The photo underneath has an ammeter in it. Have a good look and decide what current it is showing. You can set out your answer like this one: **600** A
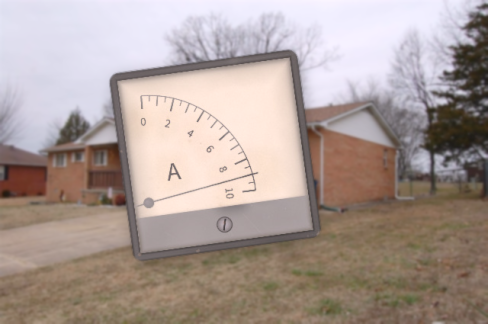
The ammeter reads **9** A
